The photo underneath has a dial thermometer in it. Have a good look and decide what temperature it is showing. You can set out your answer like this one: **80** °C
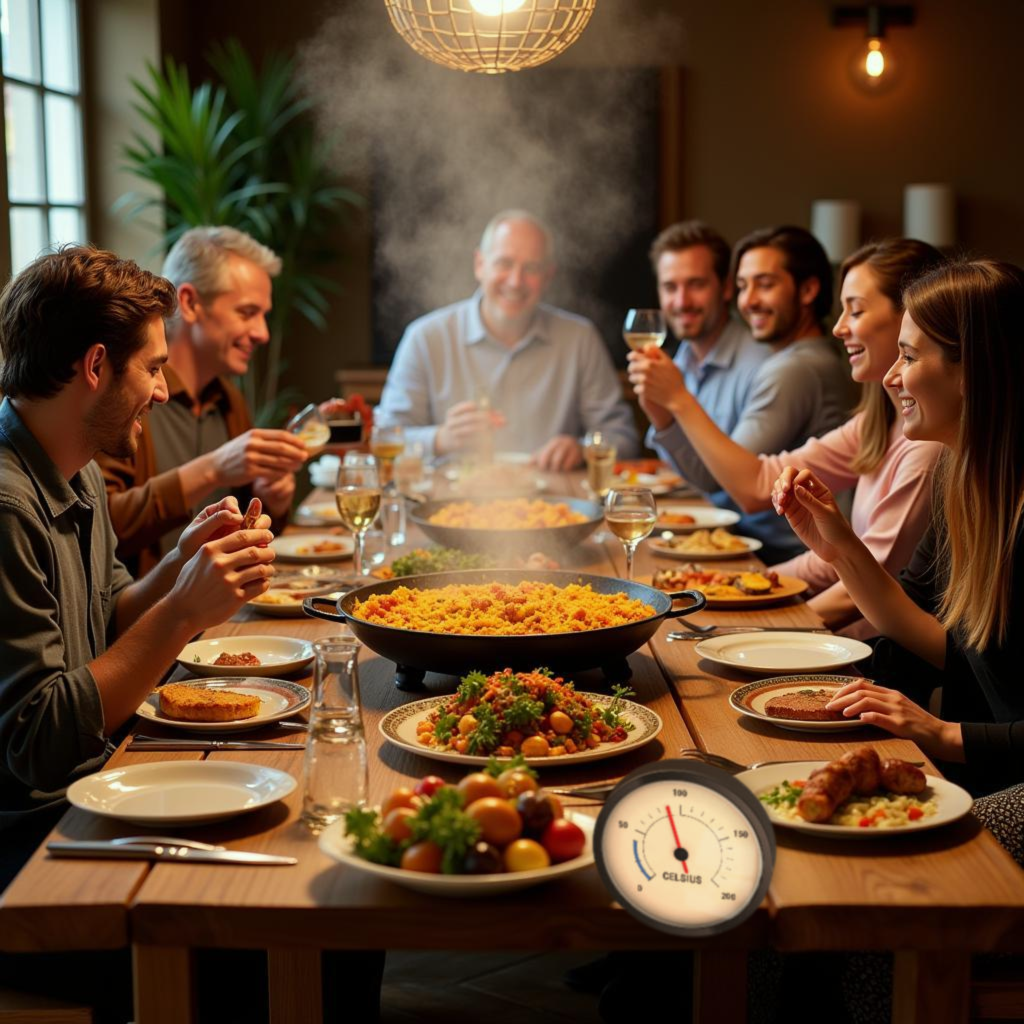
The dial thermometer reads **90** °C
